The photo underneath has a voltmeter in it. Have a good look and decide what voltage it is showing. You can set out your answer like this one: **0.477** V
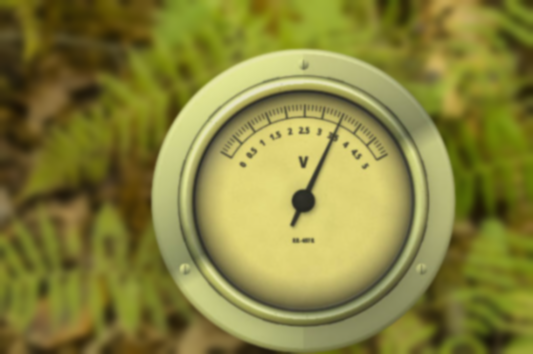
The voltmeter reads **3.5** V
